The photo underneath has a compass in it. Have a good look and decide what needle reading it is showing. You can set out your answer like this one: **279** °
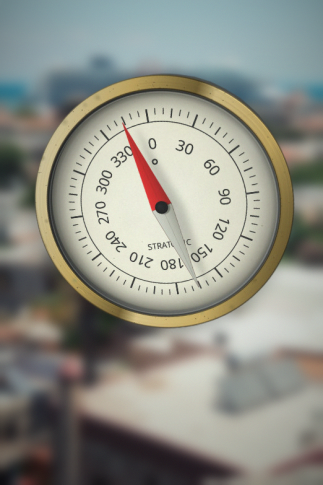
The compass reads **345** °
